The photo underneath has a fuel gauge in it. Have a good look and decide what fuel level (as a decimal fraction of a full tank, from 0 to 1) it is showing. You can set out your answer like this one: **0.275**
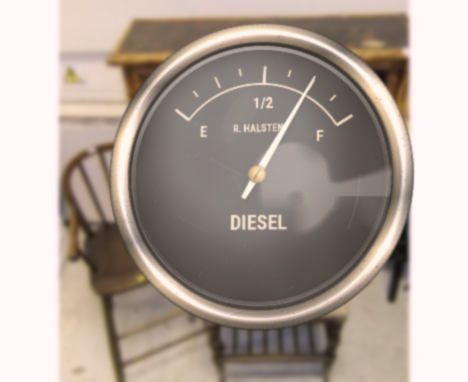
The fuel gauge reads **0.75**
